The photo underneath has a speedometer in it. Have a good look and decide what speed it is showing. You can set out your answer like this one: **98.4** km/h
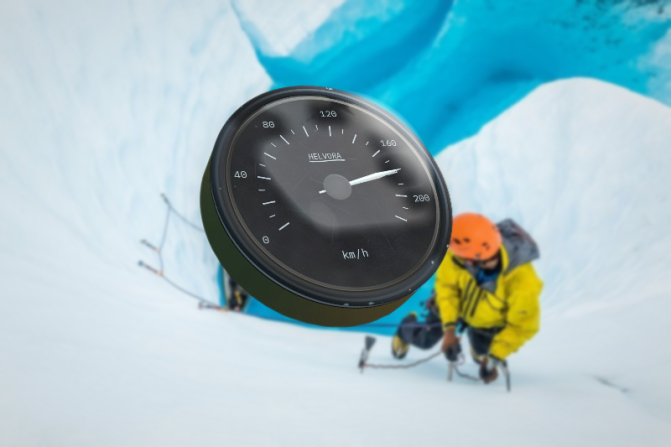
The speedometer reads **180** km/h
